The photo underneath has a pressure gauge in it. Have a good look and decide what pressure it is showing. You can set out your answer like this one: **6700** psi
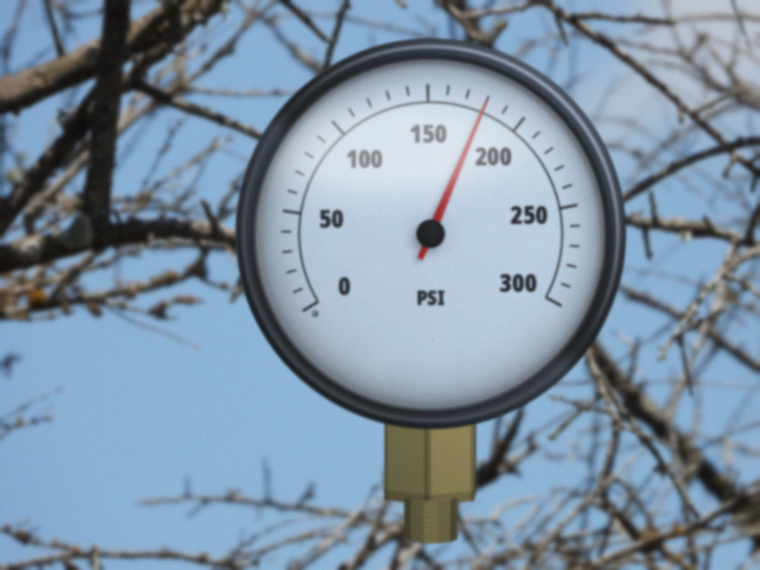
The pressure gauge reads **180** psi
